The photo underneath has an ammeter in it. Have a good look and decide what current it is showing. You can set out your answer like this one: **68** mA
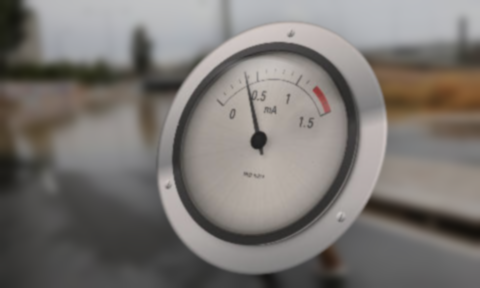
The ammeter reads **0.4** mA
